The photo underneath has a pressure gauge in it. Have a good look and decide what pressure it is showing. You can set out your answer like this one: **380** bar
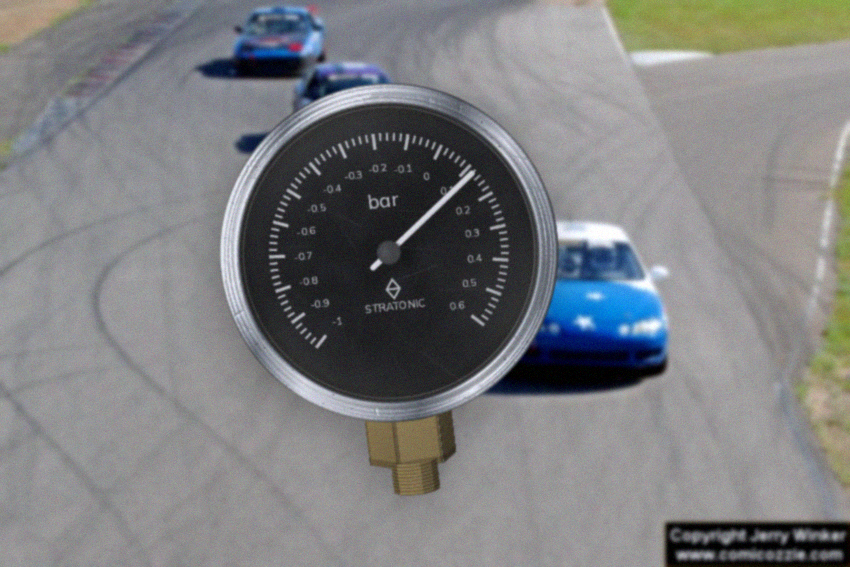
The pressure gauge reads **0.12** bar
